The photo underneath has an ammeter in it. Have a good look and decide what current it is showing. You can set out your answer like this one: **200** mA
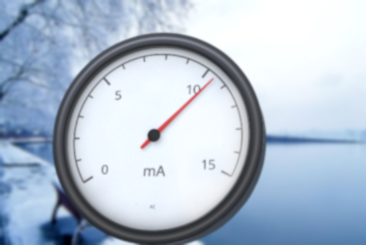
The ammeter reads **10.5** mA
